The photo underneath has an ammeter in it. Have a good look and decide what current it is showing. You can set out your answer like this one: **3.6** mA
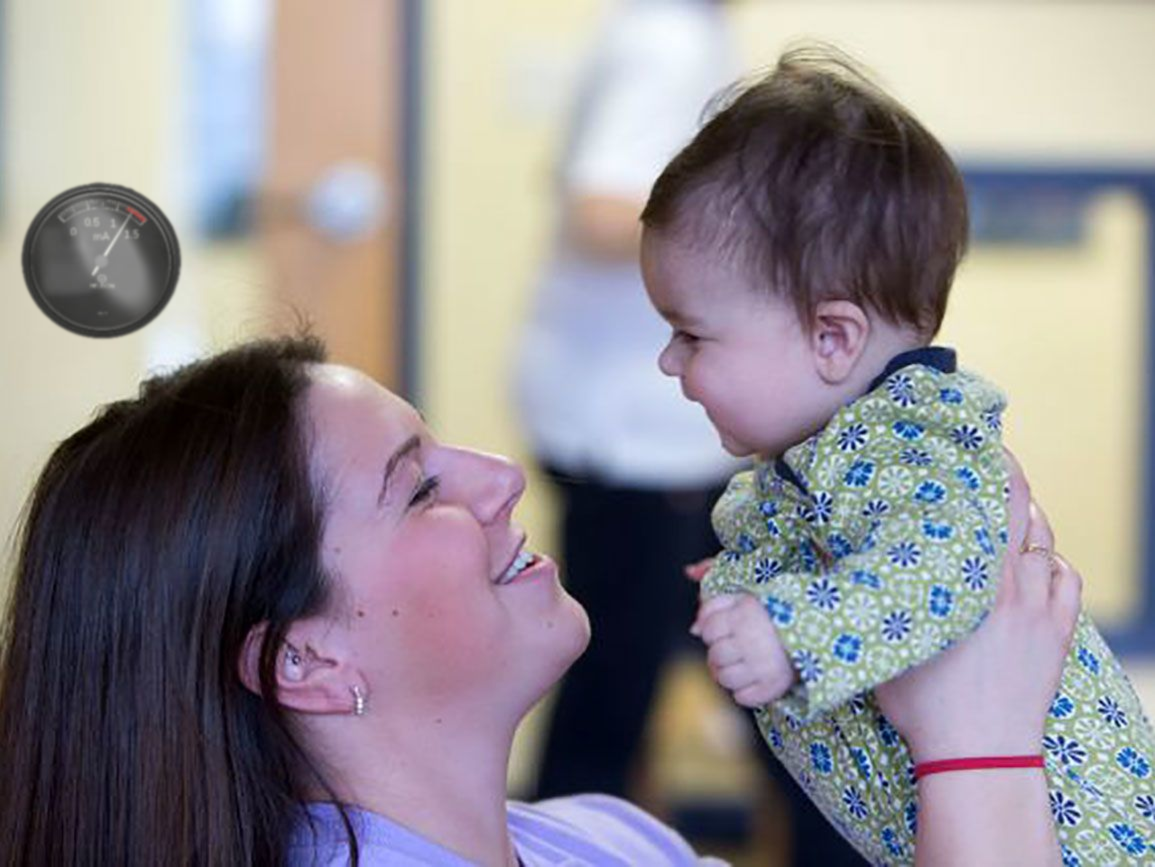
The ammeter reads **1.25** mA
